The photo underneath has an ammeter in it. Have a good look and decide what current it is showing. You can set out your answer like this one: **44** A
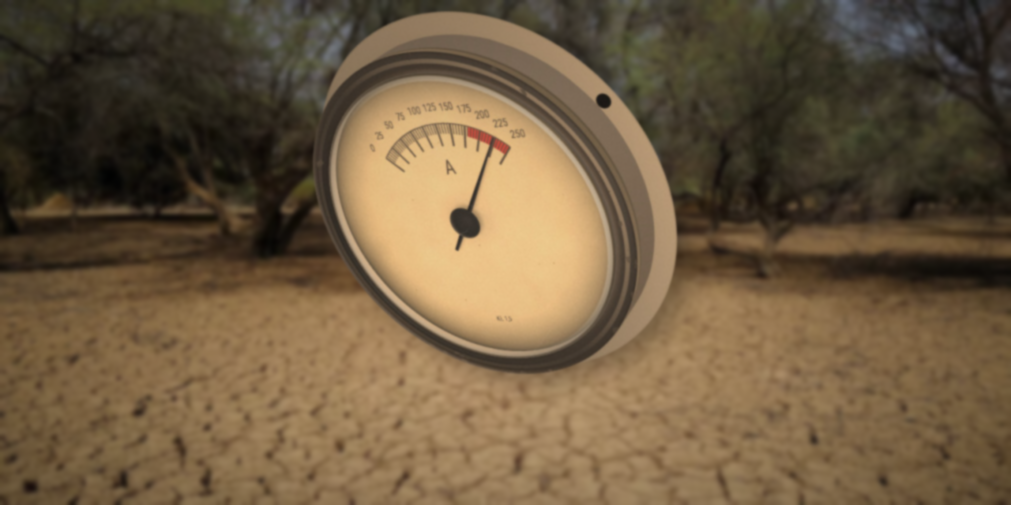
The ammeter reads **225** A
